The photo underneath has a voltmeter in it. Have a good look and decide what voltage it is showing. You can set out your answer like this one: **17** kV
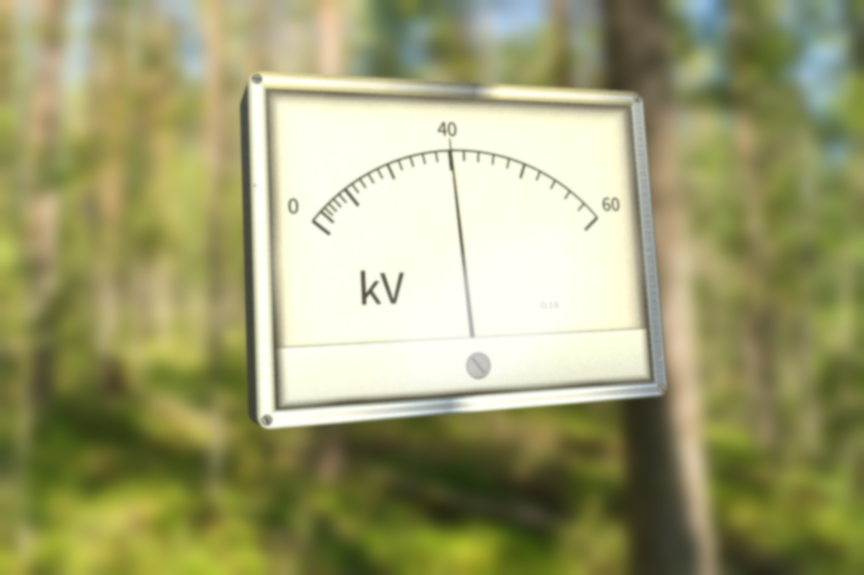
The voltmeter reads **40** kV
